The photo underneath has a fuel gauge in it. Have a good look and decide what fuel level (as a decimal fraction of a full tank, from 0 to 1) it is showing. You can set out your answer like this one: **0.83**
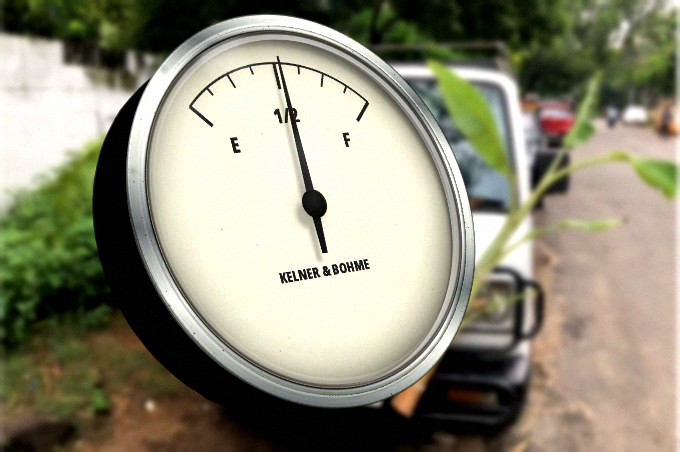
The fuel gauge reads **0.5**
